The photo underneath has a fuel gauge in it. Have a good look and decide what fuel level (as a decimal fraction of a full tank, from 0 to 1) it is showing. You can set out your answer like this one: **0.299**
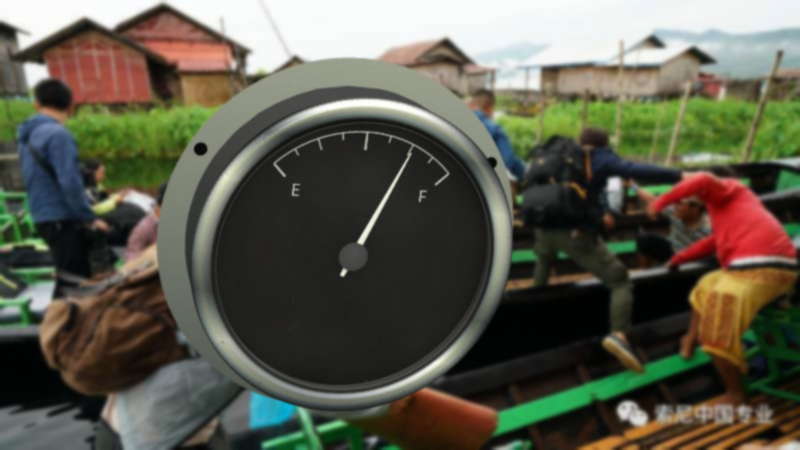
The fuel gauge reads **0.75**
